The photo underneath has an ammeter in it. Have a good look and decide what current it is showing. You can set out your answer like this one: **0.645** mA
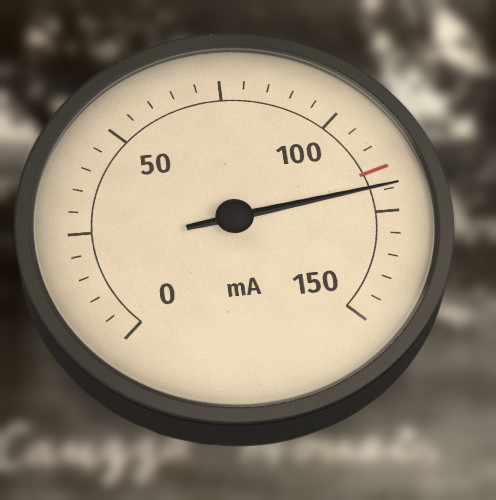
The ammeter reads **120** mA
